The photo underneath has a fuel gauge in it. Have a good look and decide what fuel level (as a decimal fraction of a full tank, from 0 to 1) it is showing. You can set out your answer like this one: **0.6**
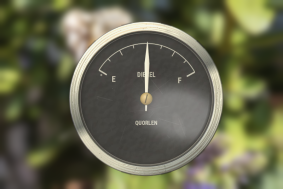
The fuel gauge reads **0.5**
